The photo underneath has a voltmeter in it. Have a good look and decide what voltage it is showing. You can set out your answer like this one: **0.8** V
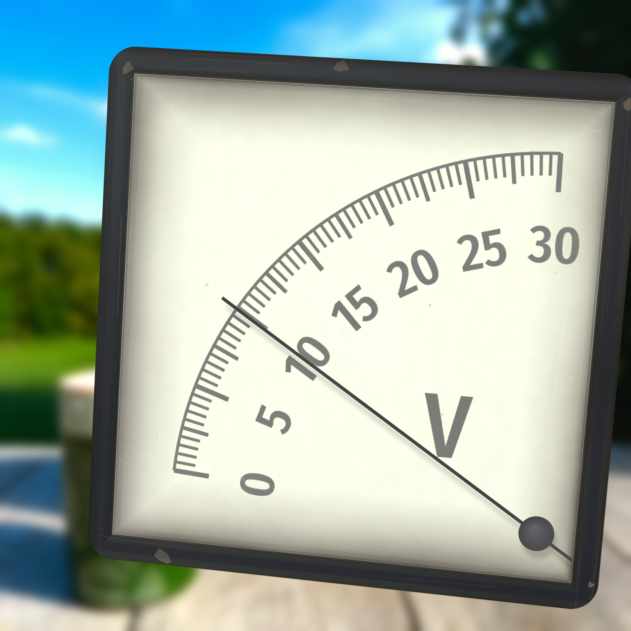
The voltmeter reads **10** V
